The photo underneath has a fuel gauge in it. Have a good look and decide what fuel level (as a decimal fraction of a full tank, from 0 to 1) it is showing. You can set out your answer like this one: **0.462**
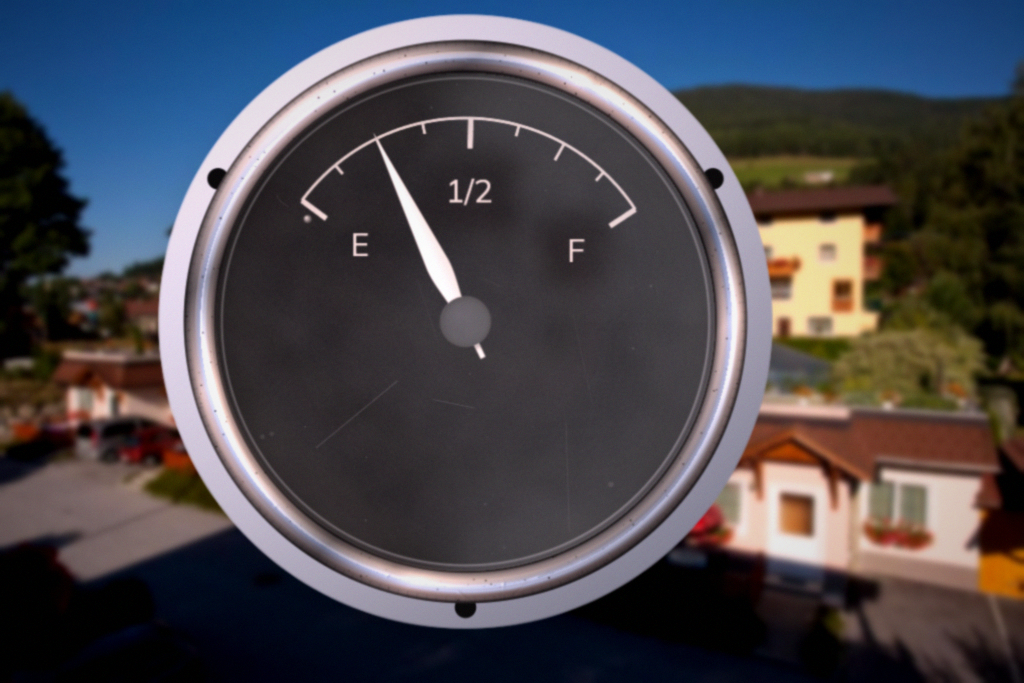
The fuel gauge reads **0.25**
